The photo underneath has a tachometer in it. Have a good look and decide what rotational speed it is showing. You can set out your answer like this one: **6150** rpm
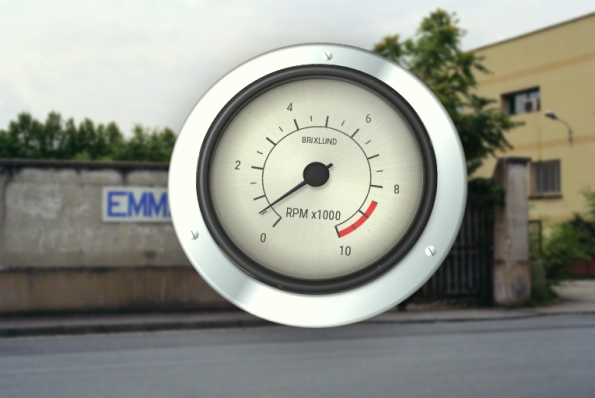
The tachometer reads **500** rpm
